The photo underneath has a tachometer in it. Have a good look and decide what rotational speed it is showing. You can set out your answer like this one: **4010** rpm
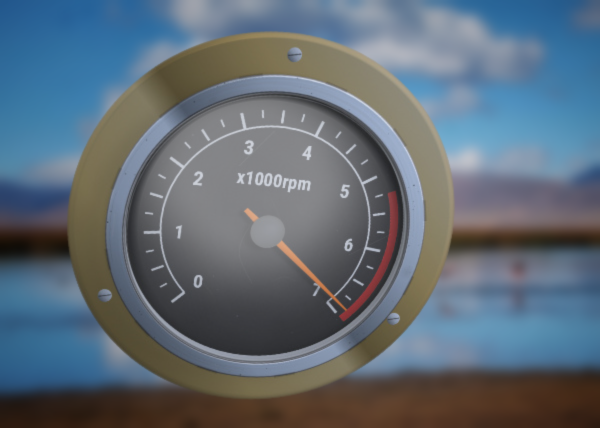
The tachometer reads **6875** rpm
